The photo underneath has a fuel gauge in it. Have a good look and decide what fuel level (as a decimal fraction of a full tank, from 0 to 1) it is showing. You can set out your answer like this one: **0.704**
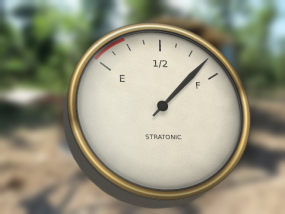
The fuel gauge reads **0.875**
